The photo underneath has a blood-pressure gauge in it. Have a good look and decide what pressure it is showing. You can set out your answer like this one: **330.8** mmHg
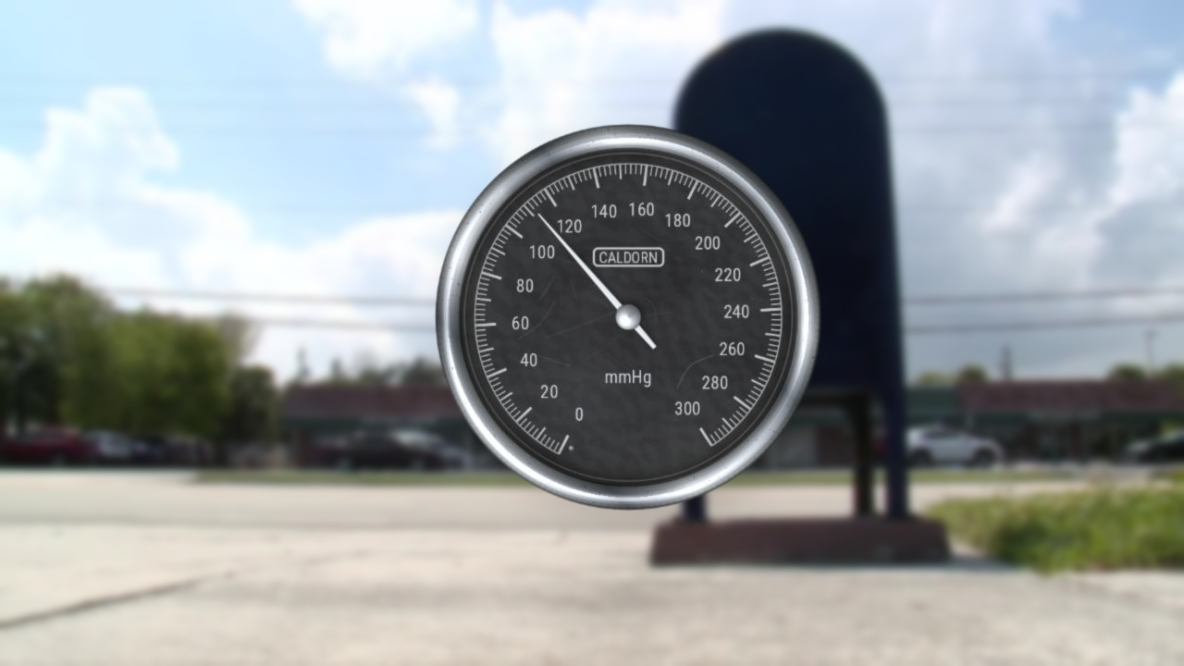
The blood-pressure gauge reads **112** mmHg
